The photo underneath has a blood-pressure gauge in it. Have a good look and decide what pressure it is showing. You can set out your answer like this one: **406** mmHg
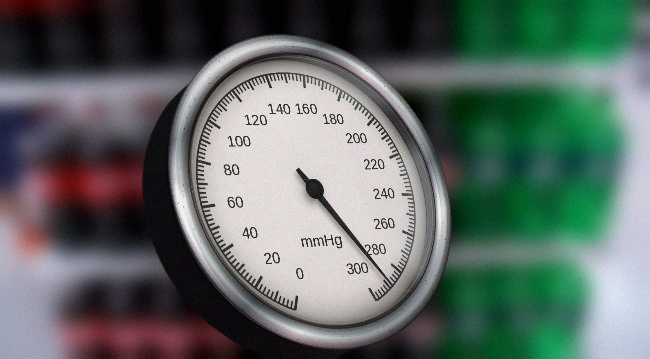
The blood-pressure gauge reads **290** mmHg
